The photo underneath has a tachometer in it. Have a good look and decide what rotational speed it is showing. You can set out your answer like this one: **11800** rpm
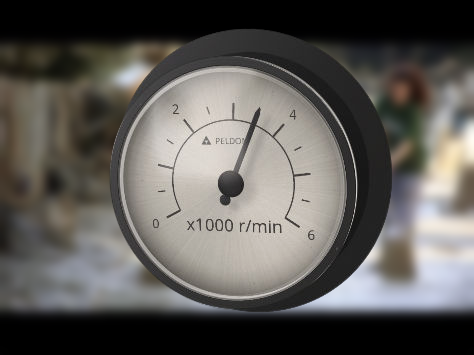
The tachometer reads **3500** rpm
